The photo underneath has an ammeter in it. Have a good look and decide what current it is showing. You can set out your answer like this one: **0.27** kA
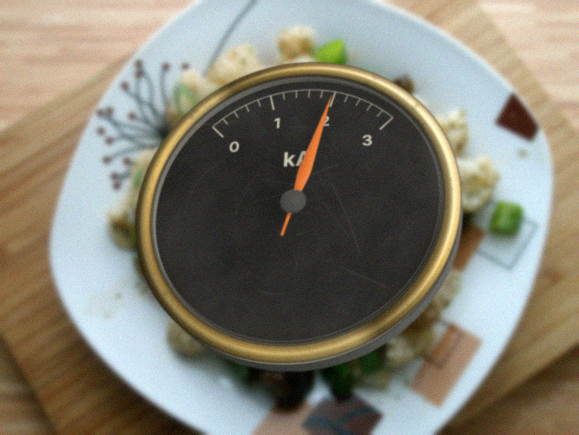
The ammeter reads **2** kA
